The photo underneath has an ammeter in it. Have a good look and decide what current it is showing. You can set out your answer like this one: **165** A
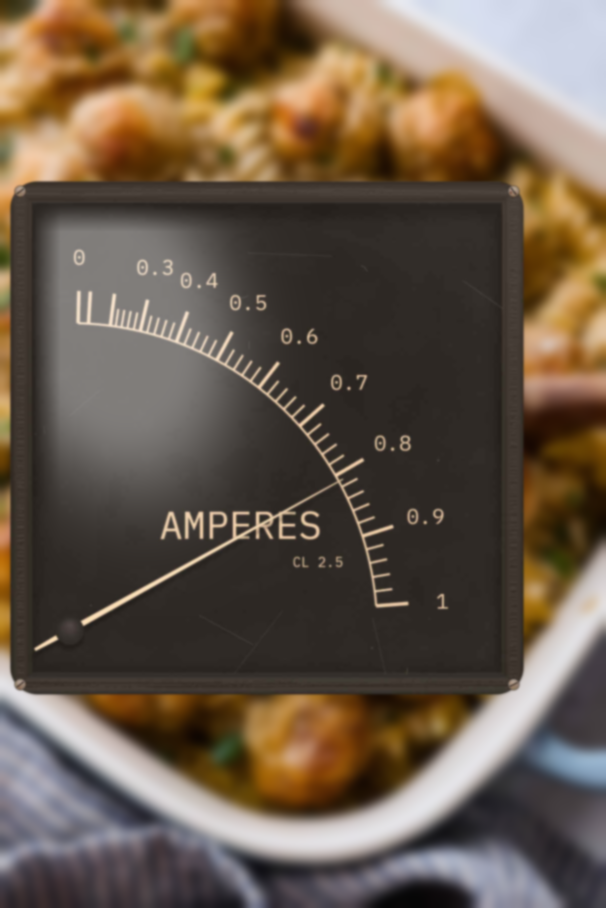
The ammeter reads **0.81** A
